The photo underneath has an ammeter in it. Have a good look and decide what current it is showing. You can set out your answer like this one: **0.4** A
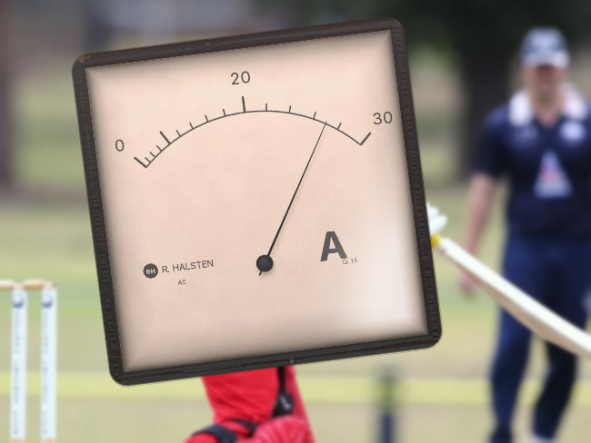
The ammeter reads **27** A
